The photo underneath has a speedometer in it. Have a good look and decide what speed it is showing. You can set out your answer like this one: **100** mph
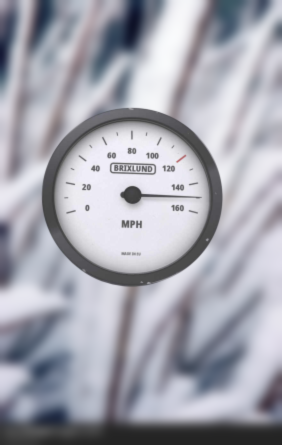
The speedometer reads **150** mph
